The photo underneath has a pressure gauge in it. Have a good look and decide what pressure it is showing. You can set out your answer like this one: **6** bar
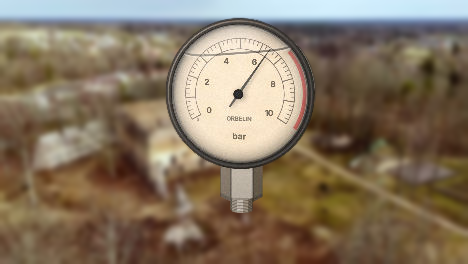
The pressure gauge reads **6.4** bar
